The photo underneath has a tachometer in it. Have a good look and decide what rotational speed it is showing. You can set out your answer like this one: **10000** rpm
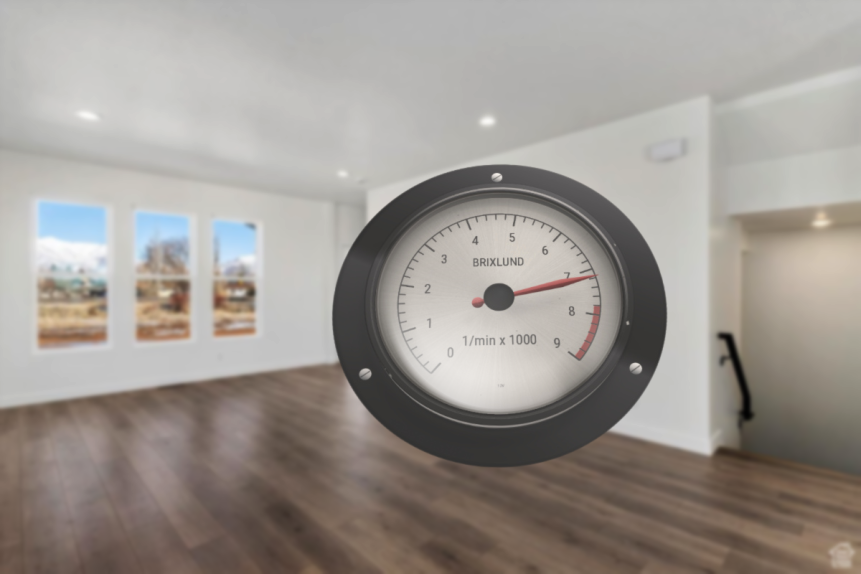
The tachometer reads **7200** rpm
